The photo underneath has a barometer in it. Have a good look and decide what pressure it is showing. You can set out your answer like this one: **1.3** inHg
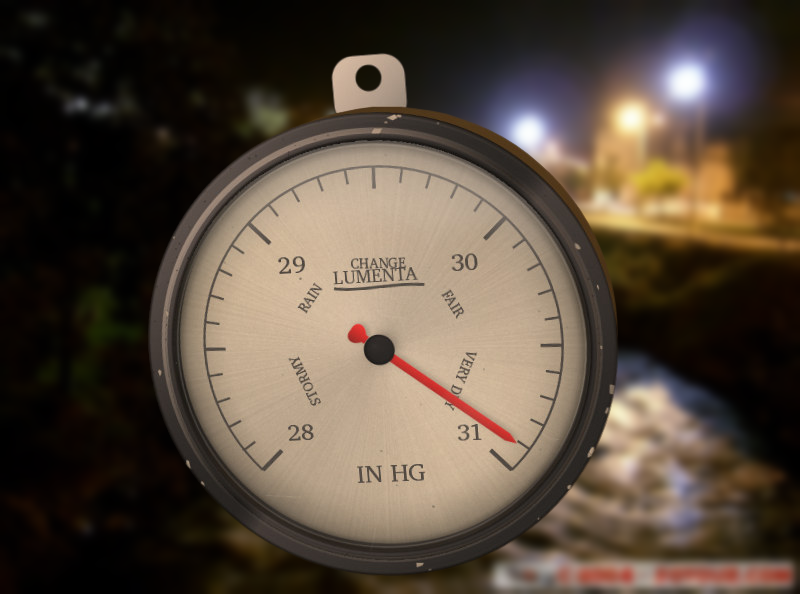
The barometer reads **30.9** inHg
